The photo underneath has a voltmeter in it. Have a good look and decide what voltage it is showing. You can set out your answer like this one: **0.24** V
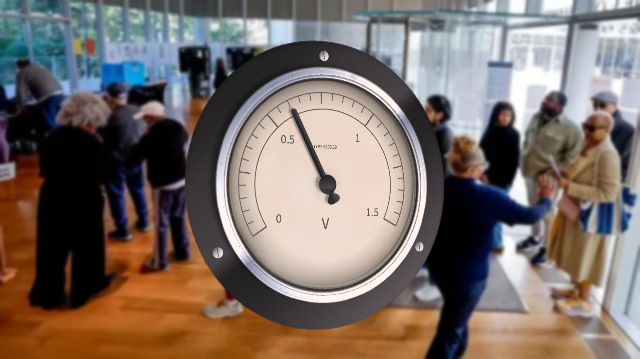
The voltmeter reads **0.6** V
